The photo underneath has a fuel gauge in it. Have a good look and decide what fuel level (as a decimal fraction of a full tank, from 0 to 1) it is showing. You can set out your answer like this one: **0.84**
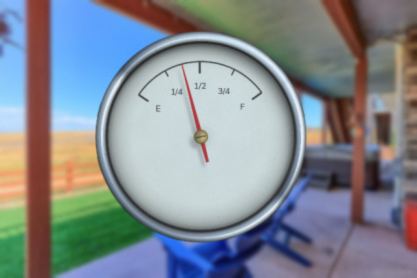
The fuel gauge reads **0.375**
